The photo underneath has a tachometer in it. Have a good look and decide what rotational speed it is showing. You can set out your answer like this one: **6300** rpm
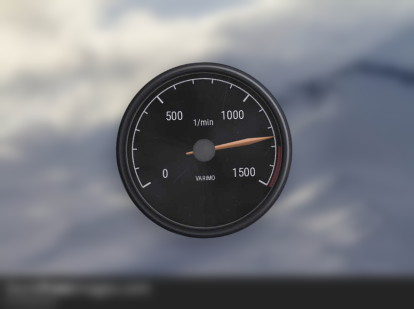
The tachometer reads **1250** rpm
